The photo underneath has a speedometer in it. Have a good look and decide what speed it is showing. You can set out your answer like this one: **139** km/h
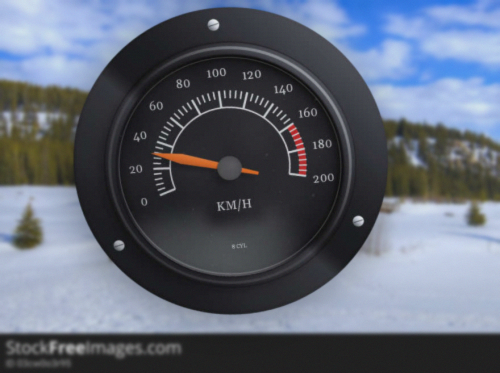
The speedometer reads **32** km/h
